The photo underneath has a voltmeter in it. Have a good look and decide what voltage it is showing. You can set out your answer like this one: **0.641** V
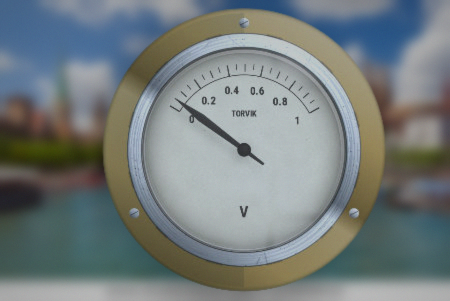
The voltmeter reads **0.05** V
